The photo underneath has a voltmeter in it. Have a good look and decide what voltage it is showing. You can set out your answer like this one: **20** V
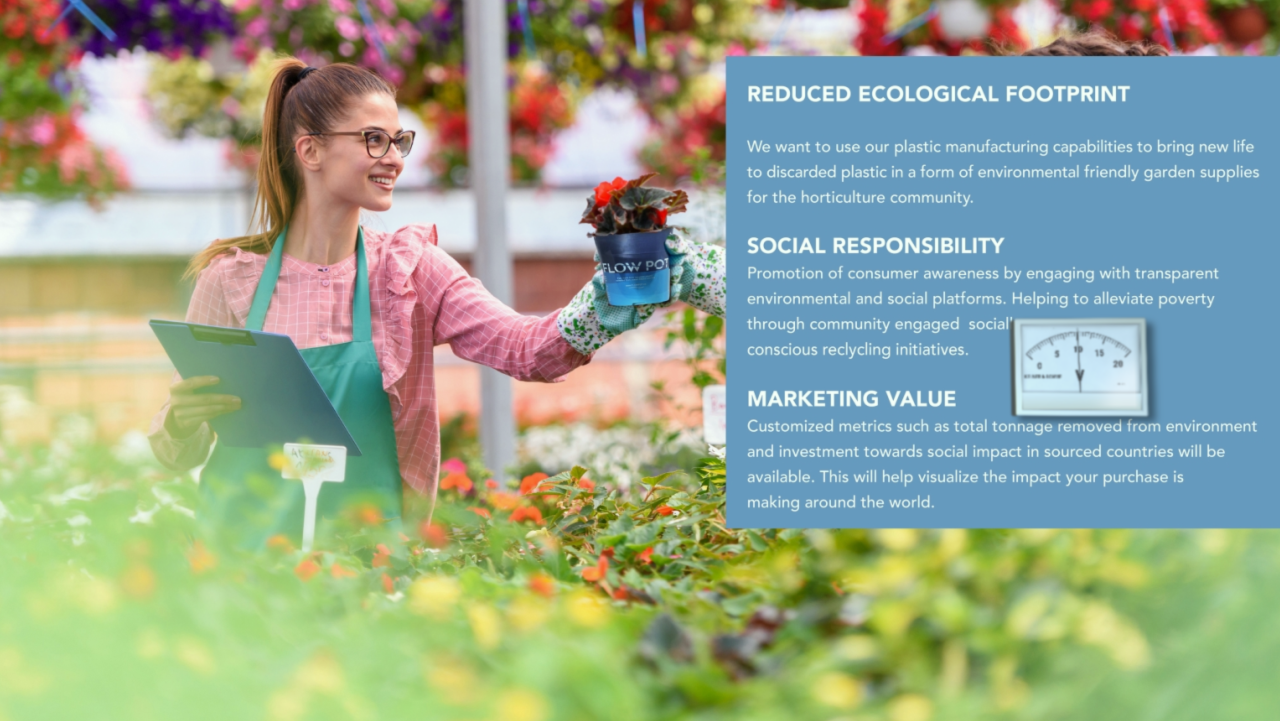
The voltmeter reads **10** V
